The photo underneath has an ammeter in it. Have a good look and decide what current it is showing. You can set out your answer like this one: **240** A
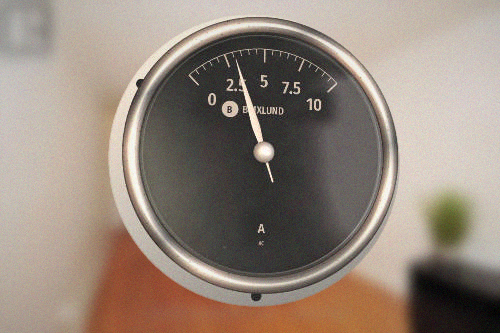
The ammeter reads **3** A
